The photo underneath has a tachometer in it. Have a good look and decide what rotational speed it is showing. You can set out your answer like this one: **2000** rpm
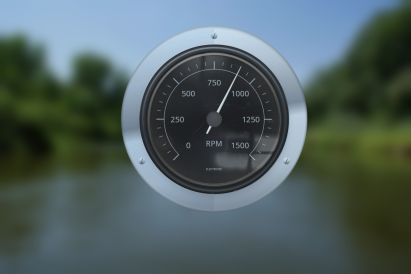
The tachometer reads **900** rpm
